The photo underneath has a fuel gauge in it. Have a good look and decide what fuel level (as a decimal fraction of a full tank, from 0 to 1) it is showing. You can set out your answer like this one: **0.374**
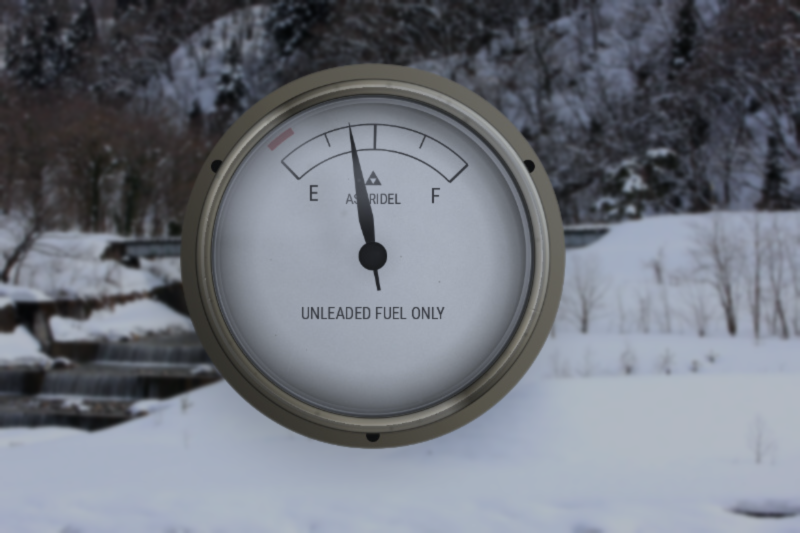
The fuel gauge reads **0.375**
